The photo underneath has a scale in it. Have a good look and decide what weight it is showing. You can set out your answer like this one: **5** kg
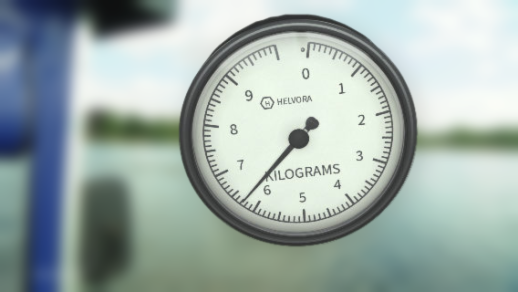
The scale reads **6.3** kg
